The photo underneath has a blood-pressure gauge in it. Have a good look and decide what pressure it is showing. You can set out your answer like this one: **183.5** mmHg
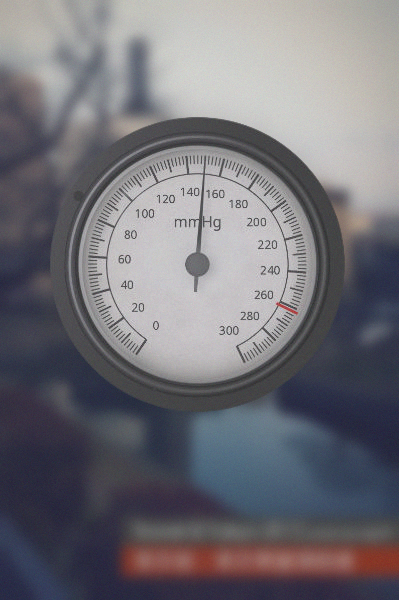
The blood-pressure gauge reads **150** mmHg
